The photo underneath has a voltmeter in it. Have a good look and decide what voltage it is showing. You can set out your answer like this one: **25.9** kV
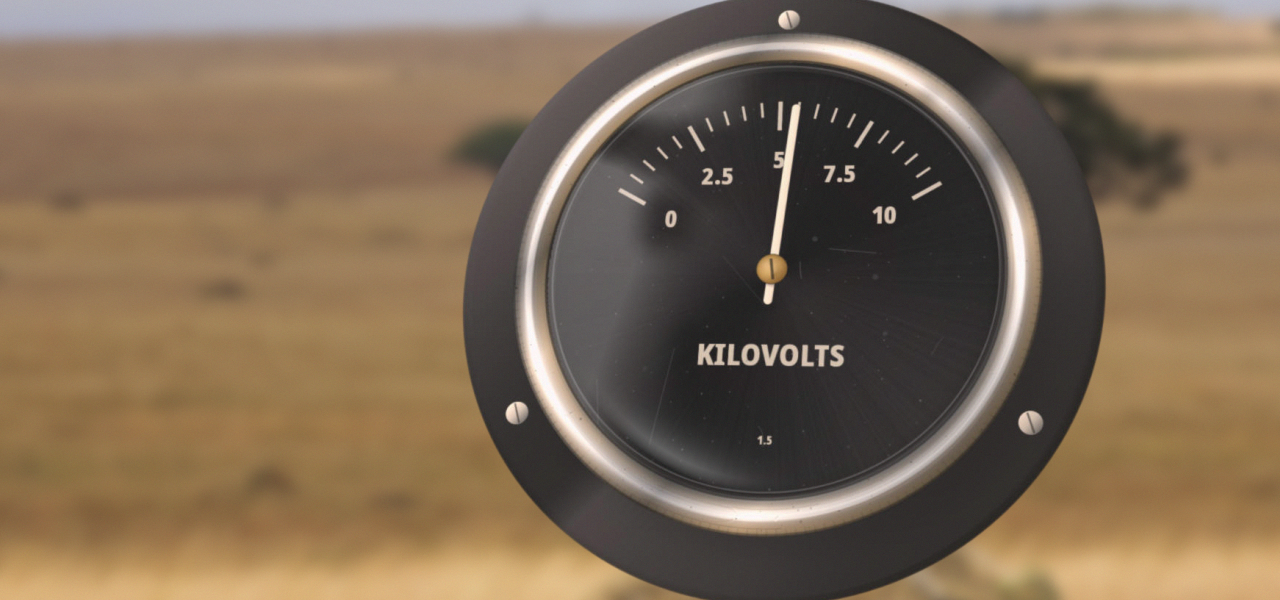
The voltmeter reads **5.5** kV
